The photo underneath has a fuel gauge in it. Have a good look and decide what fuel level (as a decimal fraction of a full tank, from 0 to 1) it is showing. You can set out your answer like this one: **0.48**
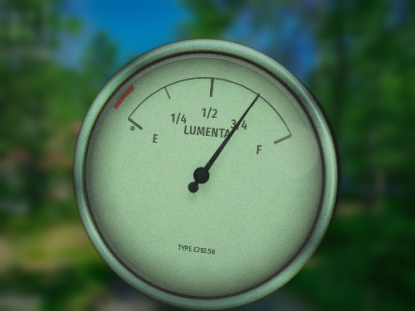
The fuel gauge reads **0.75**
